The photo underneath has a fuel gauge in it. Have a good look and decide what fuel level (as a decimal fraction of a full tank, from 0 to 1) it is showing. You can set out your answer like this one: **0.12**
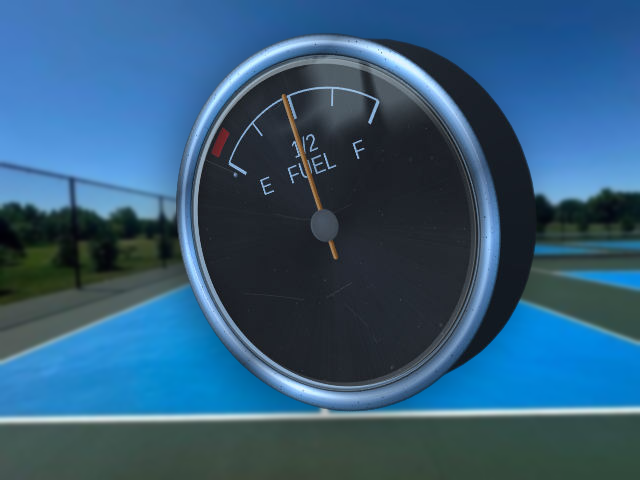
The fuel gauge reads **0.5**
